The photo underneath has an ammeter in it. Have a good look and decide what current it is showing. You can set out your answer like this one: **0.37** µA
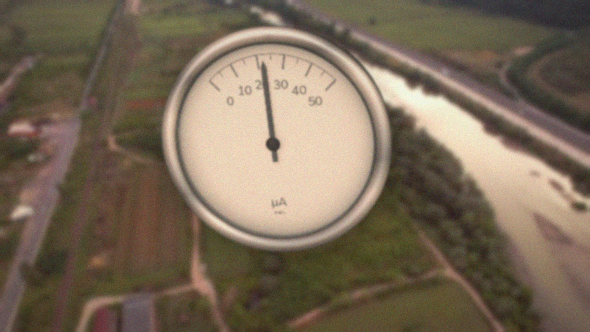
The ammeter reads **22.5** µA
